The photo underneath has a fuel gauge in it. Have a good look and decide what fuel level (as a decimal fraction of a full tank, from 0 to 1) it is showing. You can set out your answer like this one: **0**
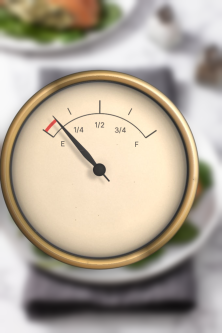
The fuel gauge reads **0.125**
